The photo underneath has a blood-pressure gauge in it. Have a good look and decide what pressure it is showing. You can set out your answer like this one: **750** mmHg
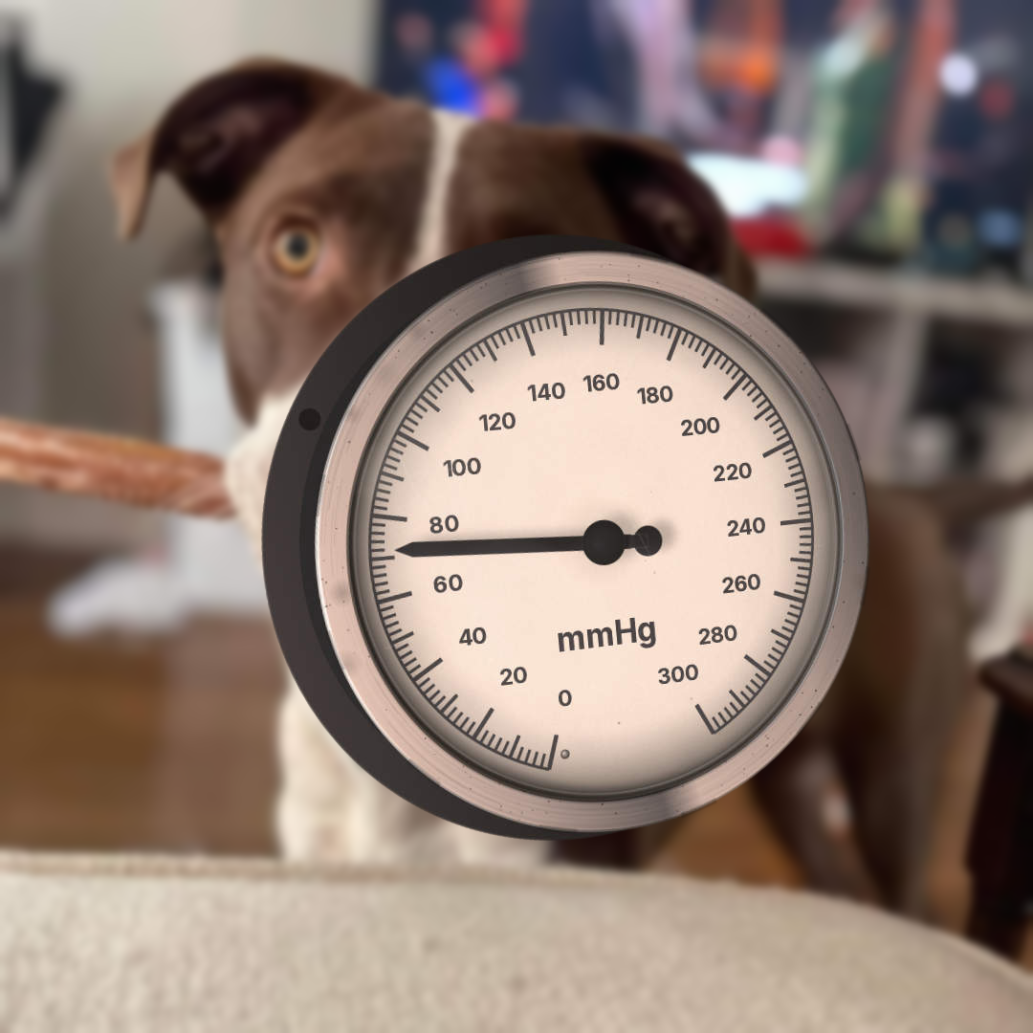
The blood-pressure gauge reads **72** mmHg
